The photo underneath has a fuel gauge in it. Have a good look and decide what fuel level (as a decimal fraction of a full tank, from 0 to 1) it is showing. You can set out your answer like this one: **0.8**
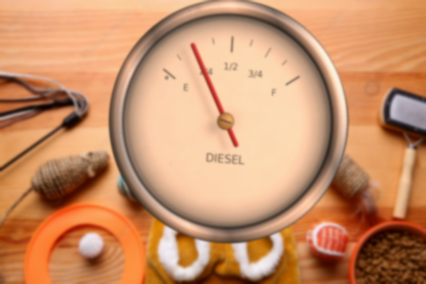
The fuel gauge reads **0.25**
